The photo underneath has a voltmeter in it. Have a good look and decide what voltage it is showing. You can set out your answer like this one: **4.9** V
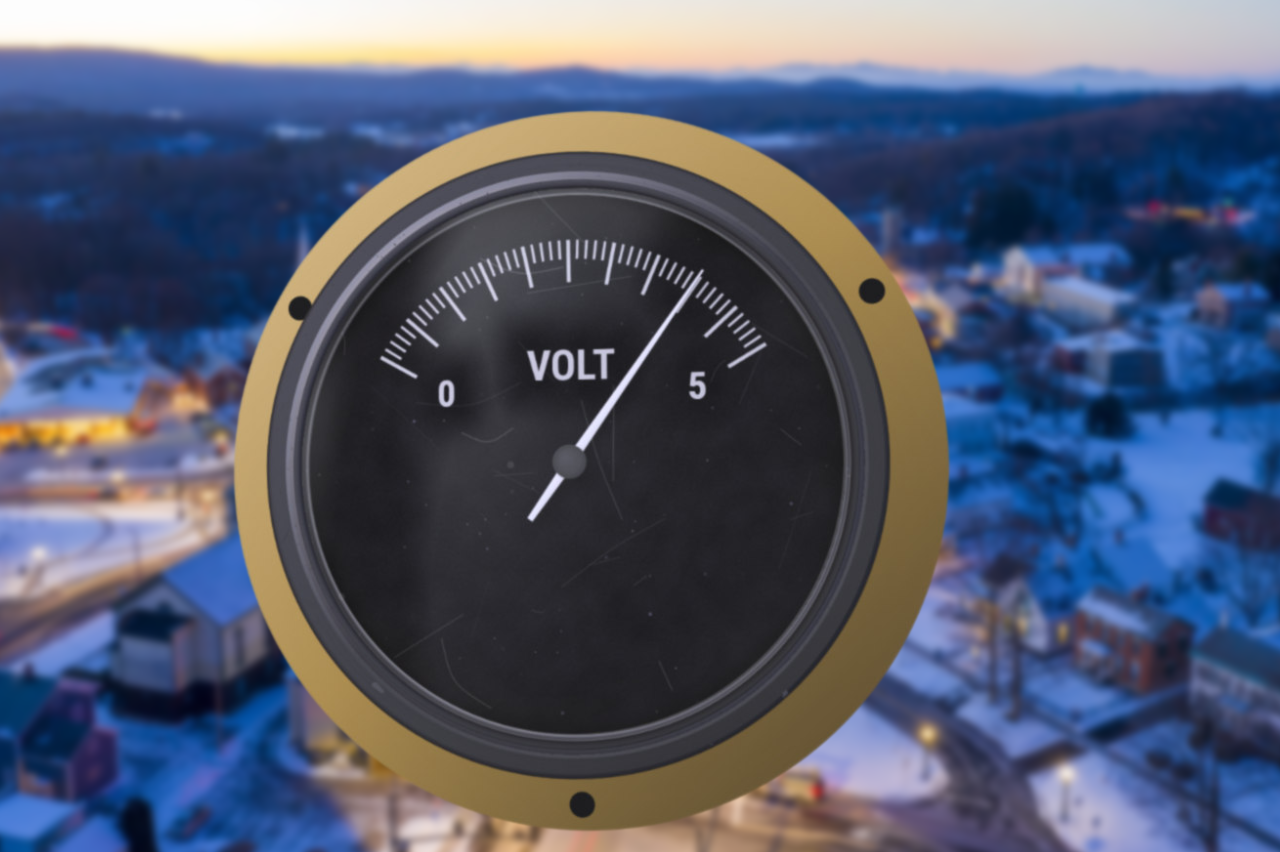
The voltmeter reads **4** V
